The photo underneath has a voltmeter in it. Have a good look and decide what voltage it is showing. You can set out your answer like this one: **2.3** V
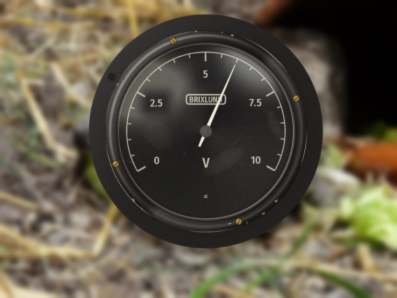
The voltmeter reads **6** V
